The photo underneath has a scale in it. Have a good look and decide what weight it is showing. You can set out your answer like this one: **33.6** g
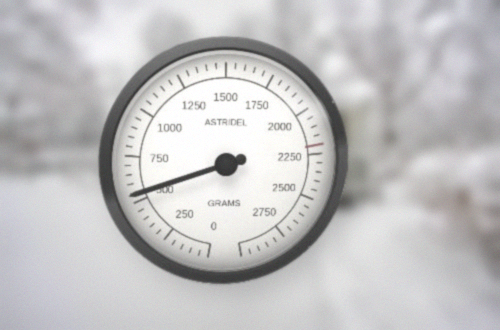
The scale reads **550** g
